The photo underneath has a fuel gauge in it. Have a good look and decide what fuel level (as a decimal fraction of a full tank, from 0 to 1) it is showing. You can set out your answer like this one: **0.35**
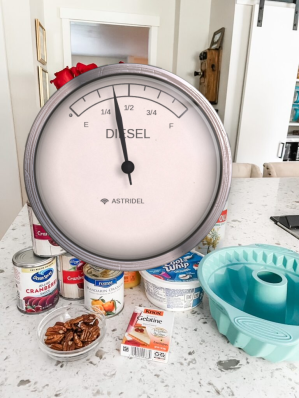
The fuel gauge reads **0.375**
